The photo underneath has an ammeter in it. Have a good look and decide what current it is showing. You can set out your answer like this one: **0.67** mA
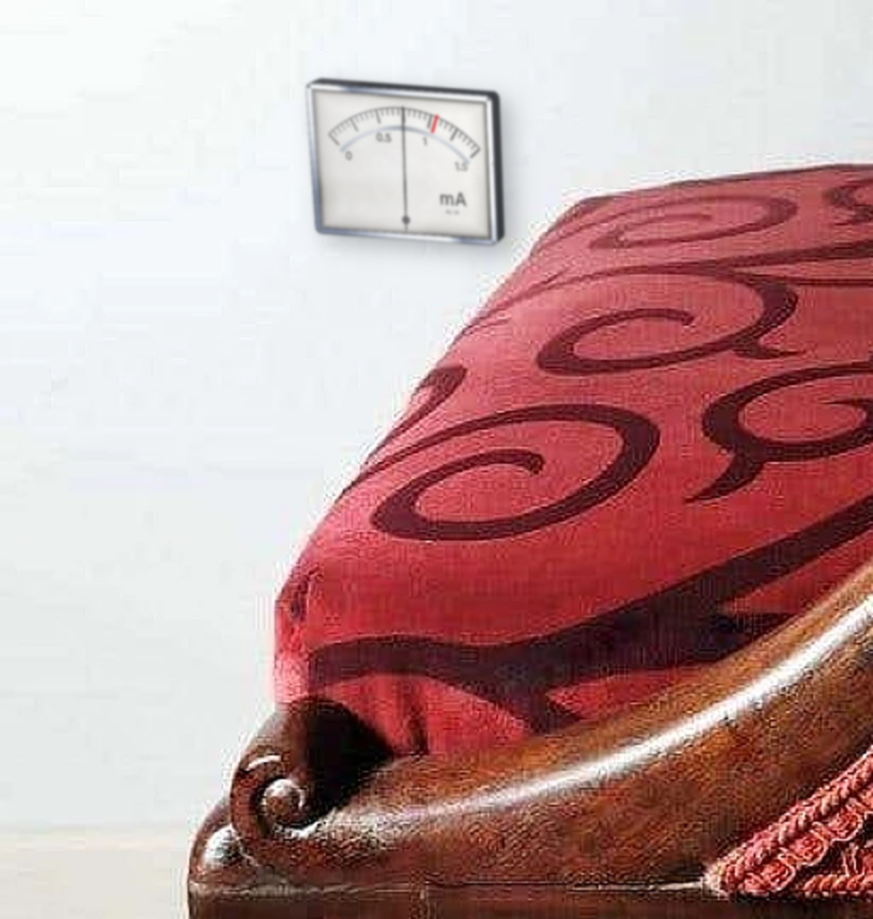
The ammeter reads **0.75** mA
